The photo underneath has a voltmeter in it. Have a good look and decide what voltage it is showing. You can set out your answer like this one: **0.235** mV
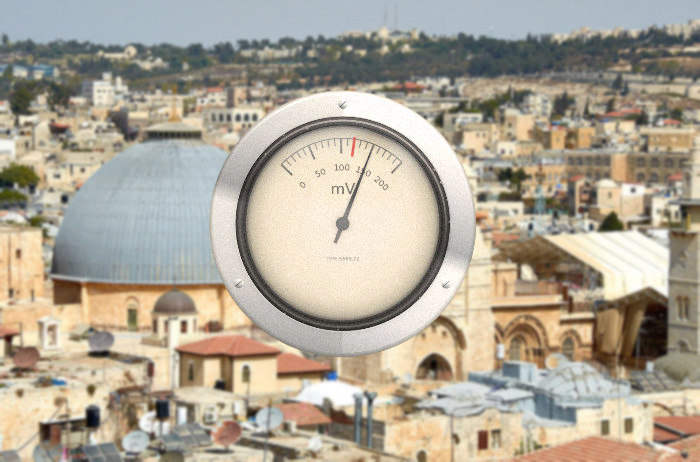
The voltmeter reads **150** mV
